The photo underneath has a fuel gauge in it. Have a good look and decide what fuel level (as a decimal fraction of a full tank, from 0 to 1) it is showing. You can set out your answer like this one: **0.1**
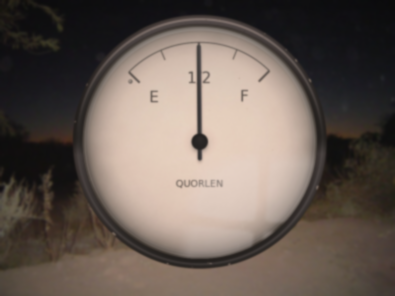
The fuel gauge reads **0.5**
